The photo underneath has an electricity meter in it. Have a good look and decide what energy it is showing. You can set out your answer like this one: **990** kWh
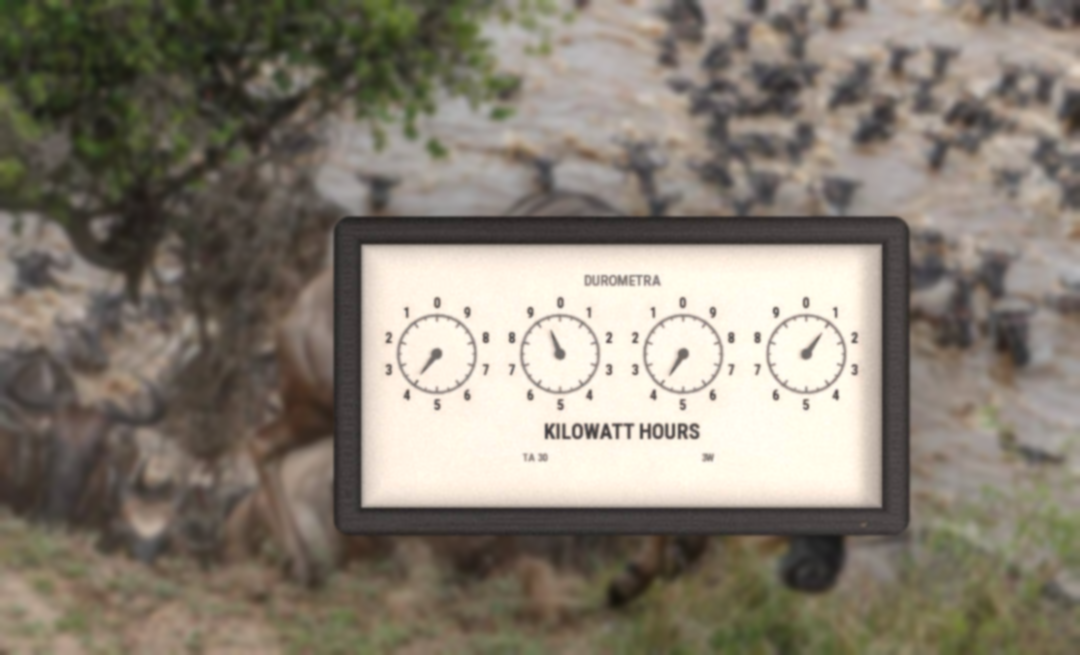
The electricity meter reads **3941** kWh
